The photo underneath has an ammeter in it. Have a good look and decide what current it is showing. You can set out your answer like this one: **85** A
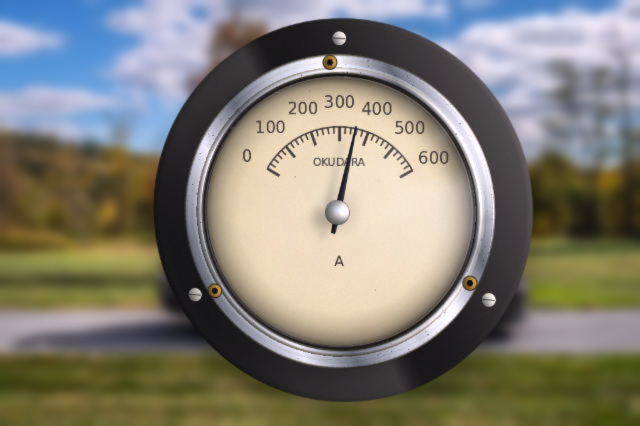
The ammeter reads **360** A
